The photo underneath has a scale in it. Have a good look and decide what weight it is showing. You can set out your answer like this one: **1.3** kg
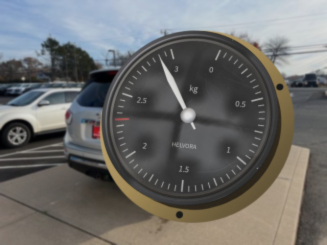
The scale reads **2.9** kg
